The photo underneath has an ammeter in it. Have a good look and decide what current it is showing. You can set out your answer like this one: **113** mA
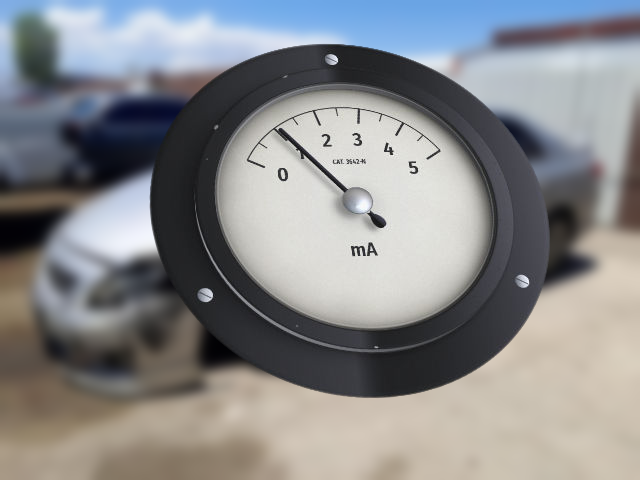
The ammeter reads **1** mA
